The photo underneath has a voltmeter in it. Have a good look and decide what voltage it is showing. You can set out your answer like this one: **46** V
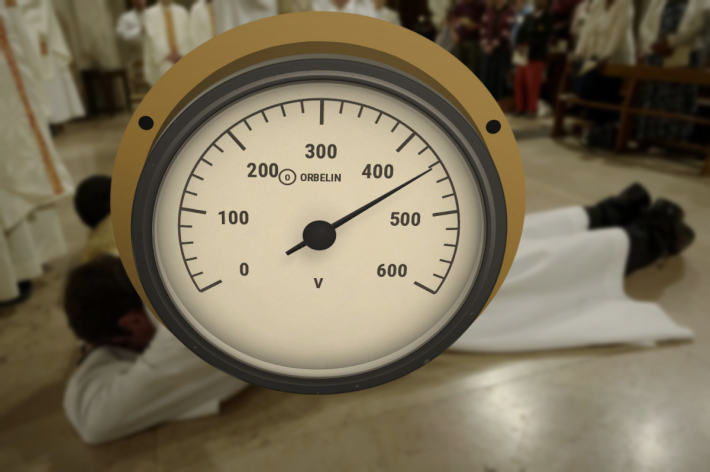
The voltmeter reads **440** V
